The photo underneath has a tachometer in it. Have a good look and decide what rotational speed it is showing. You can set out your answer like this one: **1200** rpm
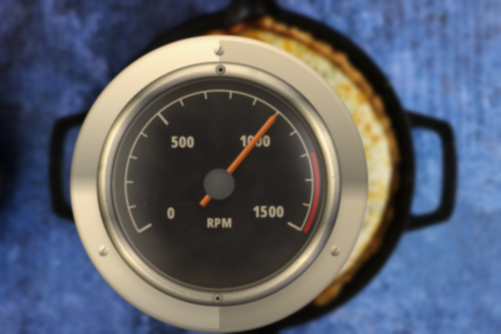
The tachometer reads **1000** rpm
